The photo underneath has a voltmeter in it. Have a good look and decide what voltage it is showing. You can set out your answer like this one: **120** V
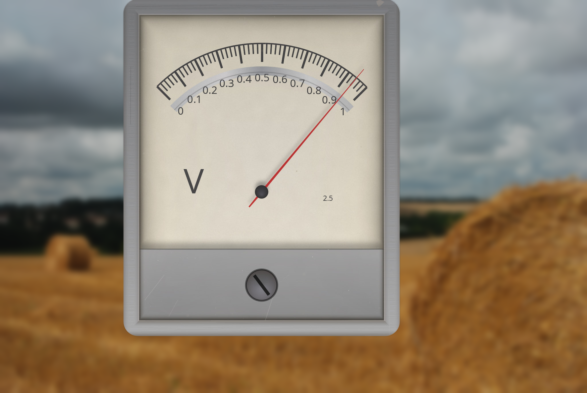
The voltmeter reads **0.94** V
